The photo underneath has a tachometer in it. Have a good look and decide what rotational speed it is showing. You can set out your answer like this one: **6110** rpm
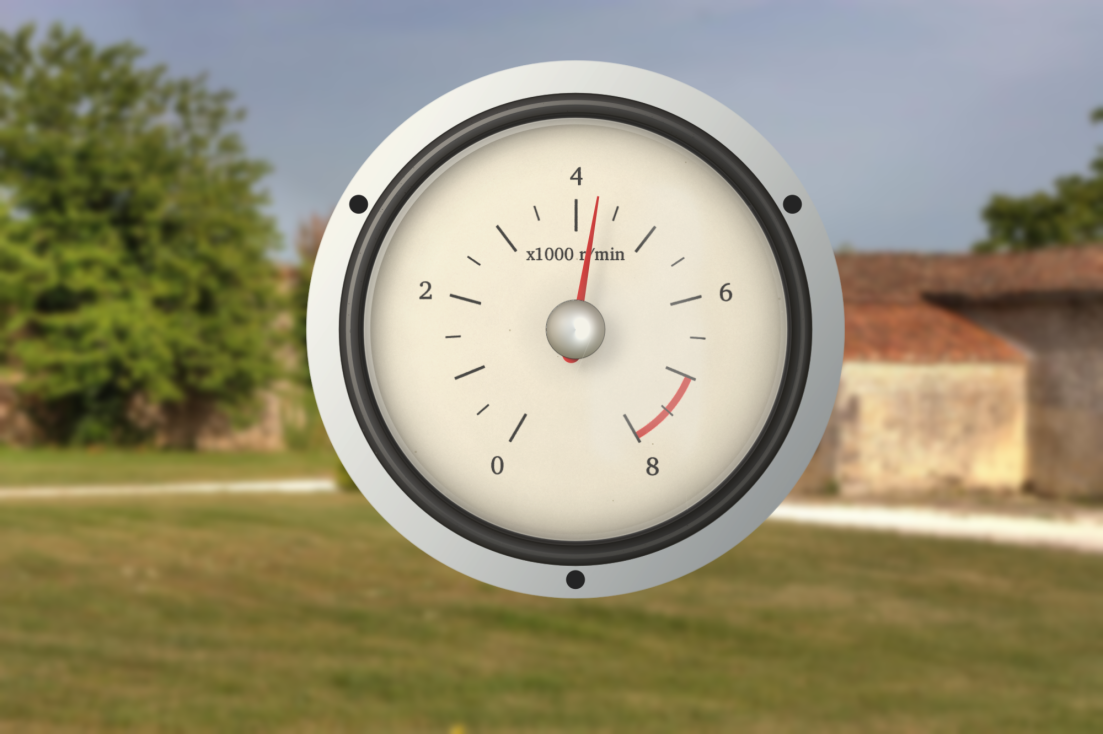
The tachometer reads **4250** rpm
